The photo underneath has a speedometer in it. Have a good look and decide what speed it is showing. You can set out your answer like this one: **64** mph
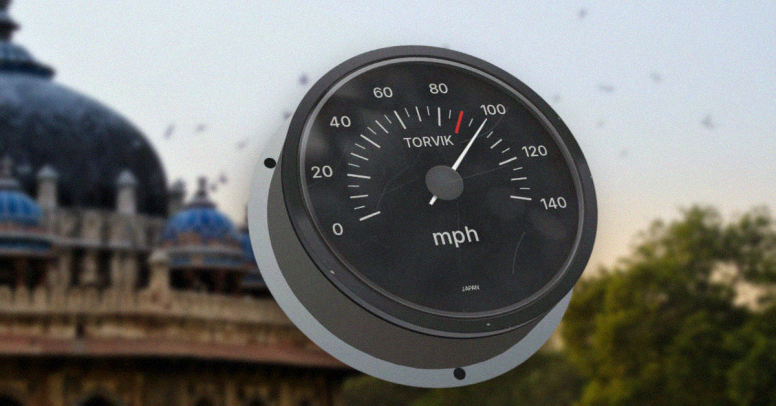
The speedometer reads **100** mph
